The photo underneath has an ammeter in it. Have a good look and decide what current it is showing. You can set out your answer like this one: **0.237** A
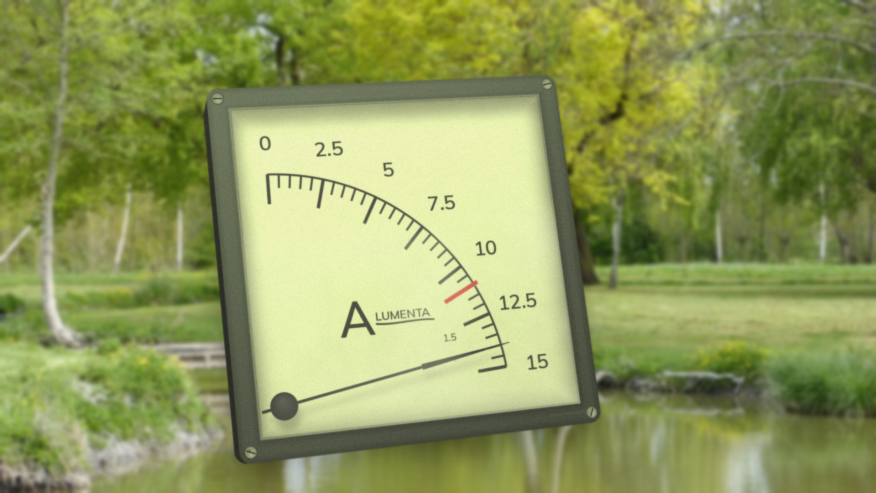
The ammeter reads **14** A
